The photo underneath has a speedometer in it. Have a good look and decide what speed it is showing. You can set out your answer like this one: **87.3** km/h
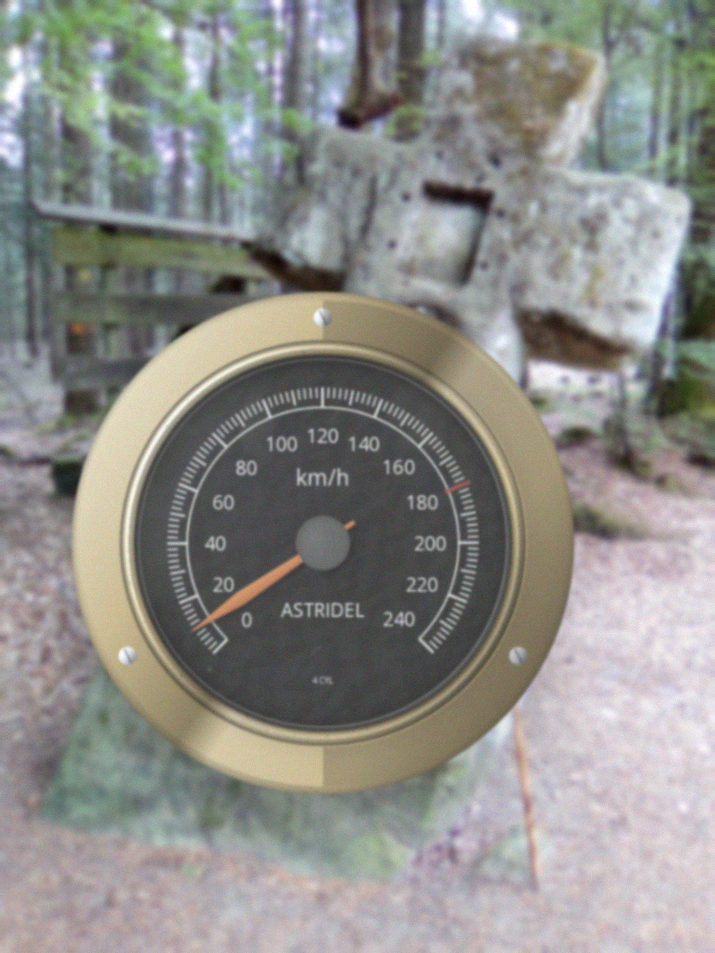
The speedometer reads **10** km/h
